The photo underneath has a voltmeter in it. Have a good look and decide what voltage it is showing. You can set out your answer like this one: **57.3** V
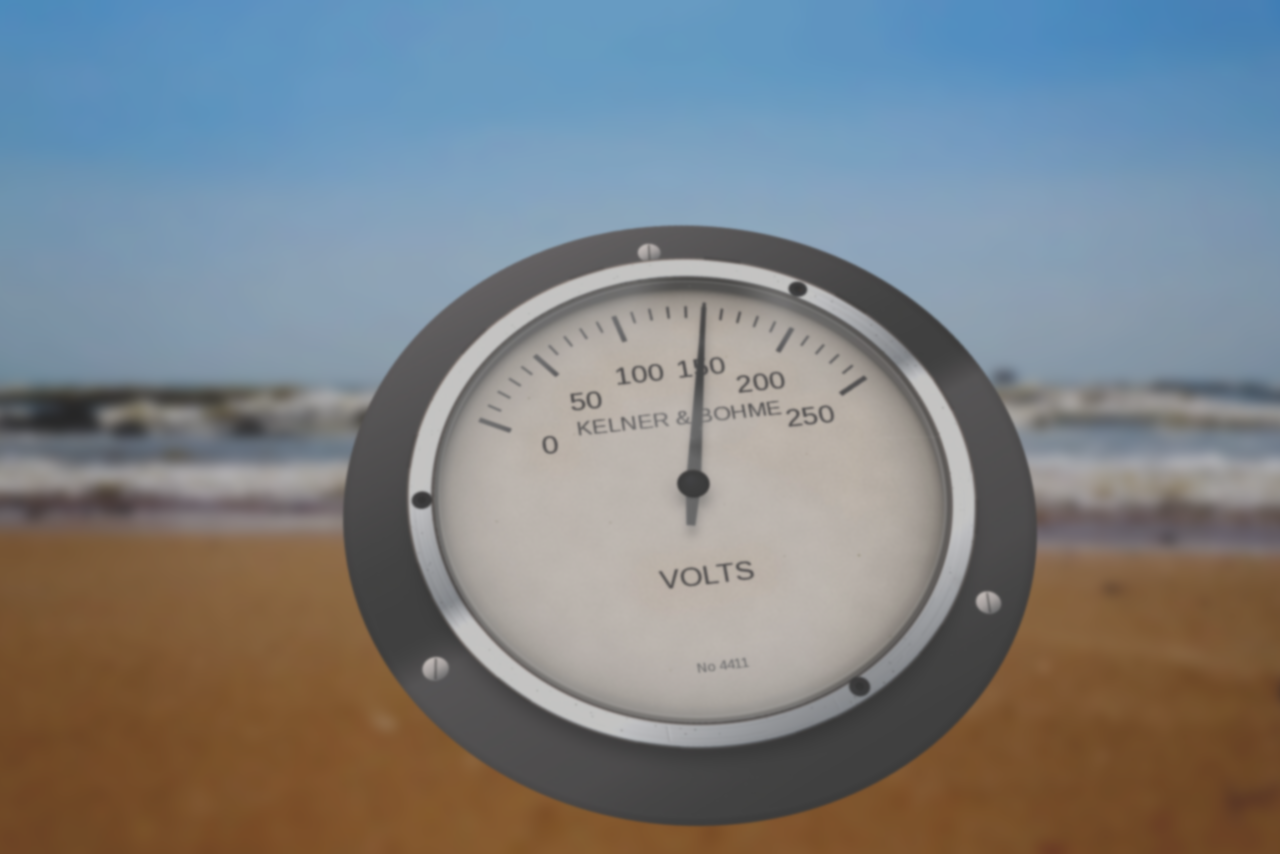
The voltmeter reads **150** V
